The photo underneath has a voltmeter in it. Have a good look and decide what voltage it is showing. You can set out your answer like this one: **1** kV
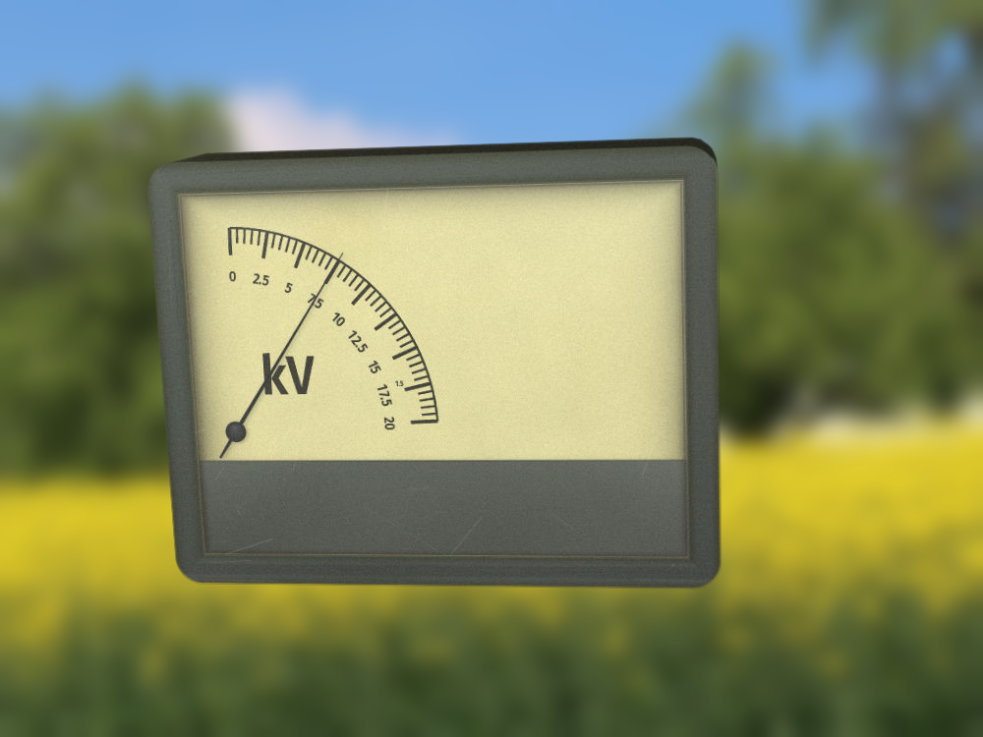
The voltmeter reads **7.5** kV
